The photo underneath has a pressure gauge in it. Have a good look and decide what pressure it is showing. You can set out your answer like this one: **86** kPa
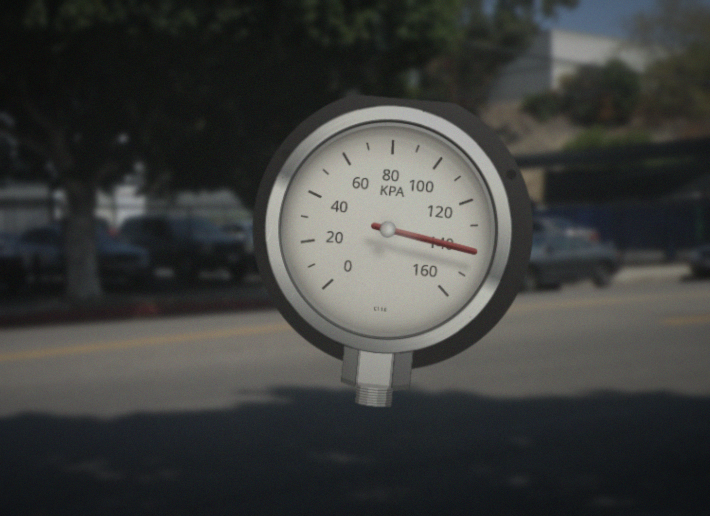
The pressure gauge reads **140** kPa
